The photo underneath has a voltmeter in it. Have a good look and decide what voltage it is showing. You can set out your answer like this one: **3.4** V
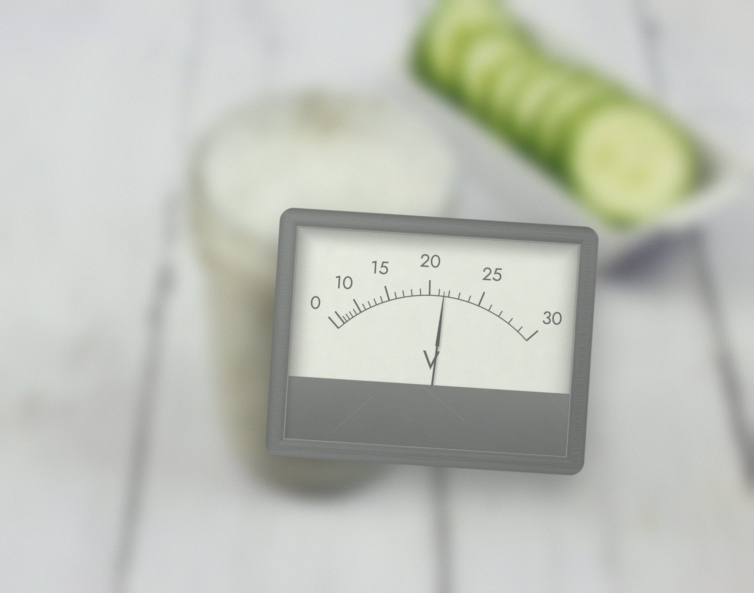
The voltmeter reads **21.5** V
